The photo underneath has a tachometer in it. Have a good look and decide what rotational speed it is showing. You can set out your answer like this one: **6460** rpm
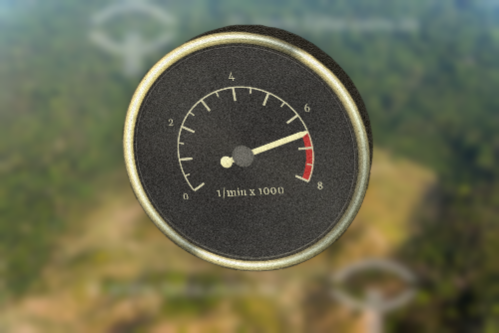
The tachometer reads **6500** rpm
